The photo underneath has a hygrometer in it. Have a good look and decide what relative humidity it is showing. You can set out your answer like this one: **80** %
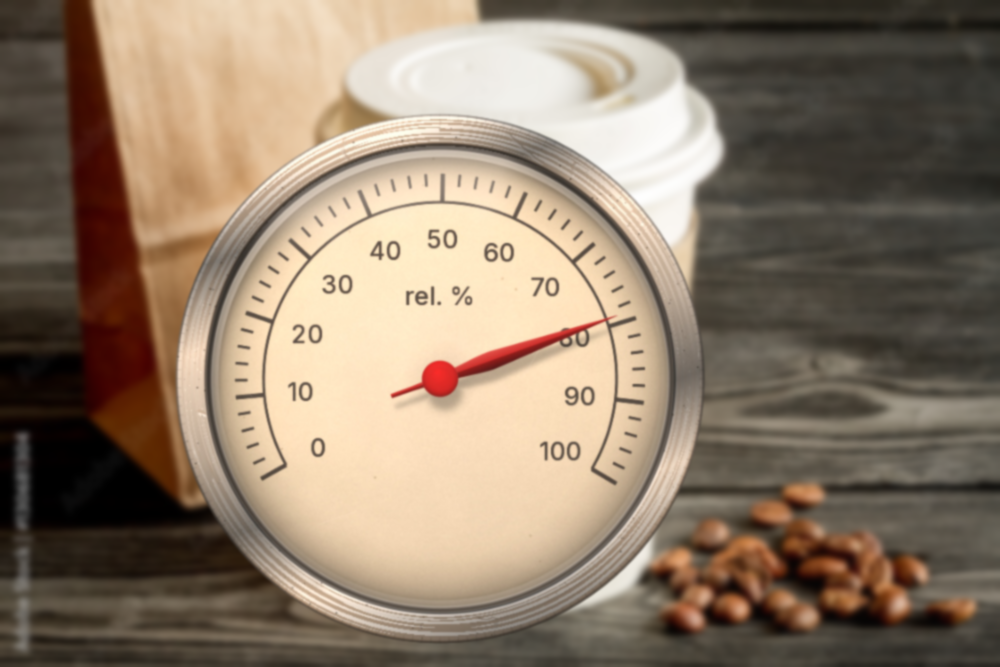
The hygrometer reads **79** %
